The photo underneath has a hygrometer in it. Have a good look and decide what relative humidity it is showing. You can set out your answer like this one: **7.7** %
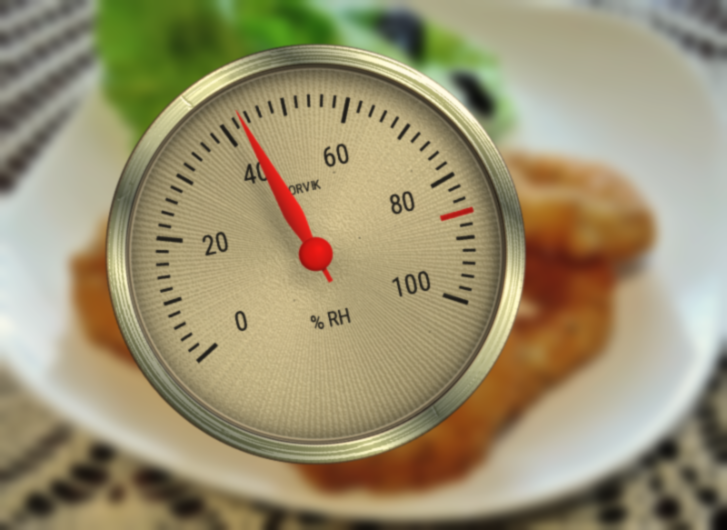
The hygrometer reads **43** %
